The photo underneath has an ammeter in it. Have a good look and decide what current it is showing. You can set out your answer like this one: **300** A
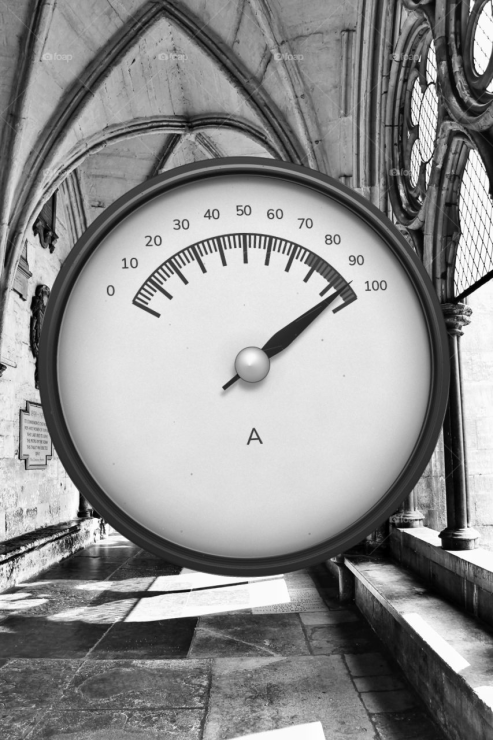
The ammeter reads **94** A
